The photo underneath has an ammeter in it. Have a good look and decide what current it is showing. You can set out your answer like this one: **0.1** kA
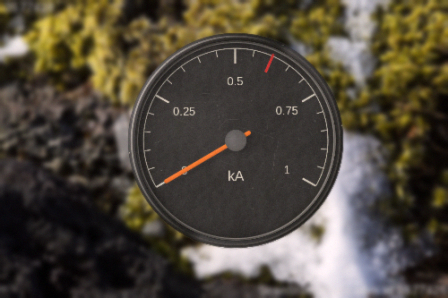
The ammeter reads **0** kA
